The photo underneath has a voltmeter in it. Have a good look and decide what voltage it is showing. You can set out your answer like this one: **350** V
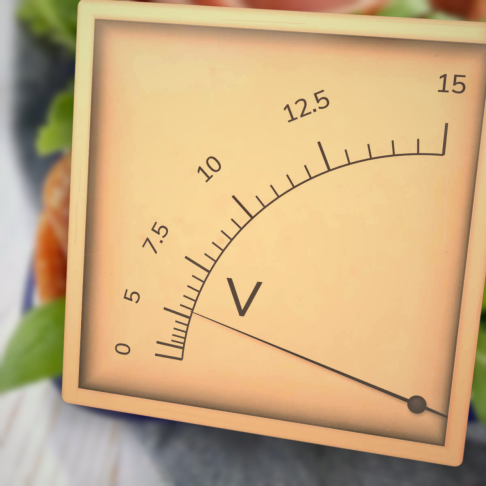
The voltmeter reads **5.5** V
